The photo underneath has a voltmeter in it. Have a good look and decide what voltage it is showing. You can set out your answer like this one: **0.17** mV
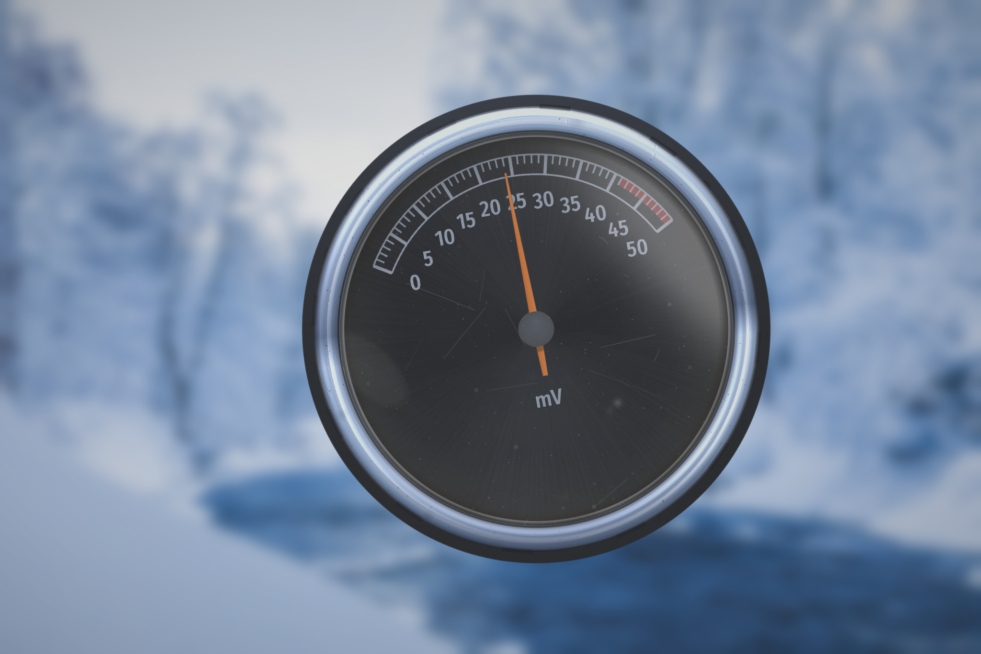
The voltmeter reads **24** mV
